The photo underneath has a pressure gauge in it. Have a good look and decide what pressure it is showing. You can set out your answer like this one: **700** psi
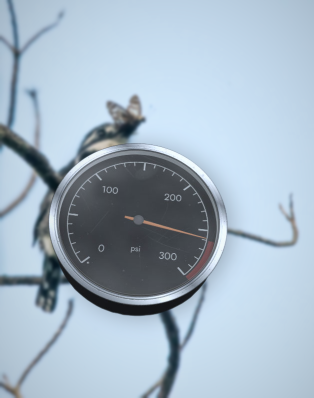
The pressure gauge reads **260** psi
